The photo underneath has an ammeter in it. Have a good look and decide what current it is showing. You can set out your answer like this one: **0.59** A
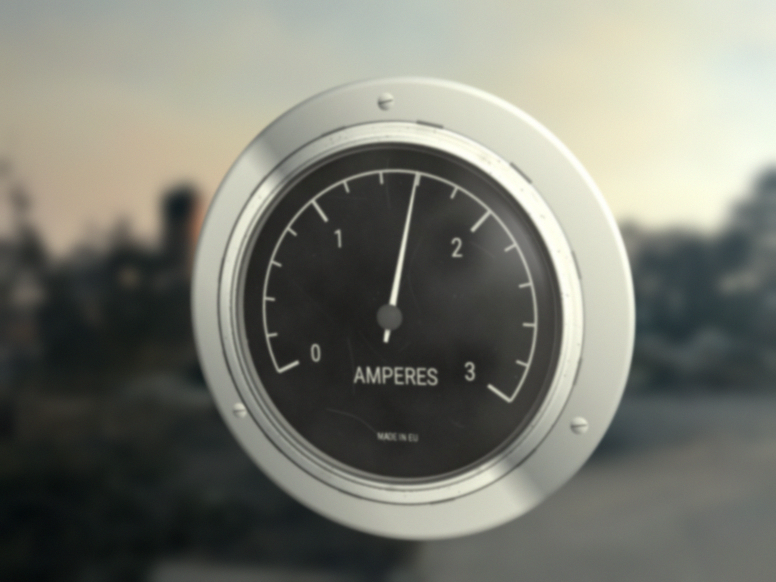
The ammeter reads **1.6** A
